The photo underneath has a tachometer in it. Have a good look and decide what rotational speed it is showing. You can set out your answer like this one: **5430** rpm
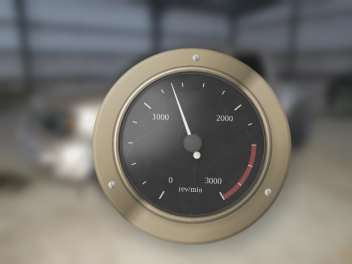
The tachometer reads **1300** rpm
